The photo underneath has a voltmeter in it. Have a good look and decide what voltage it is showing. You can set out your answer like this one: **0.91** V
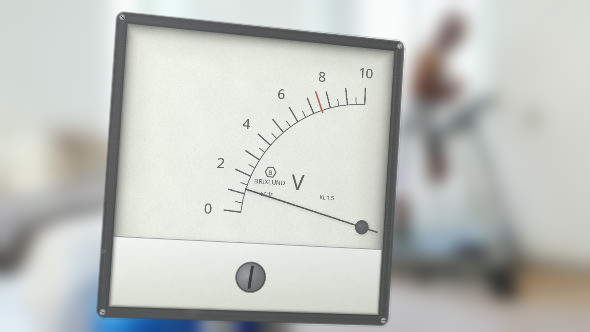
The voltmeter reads **1.25** V
